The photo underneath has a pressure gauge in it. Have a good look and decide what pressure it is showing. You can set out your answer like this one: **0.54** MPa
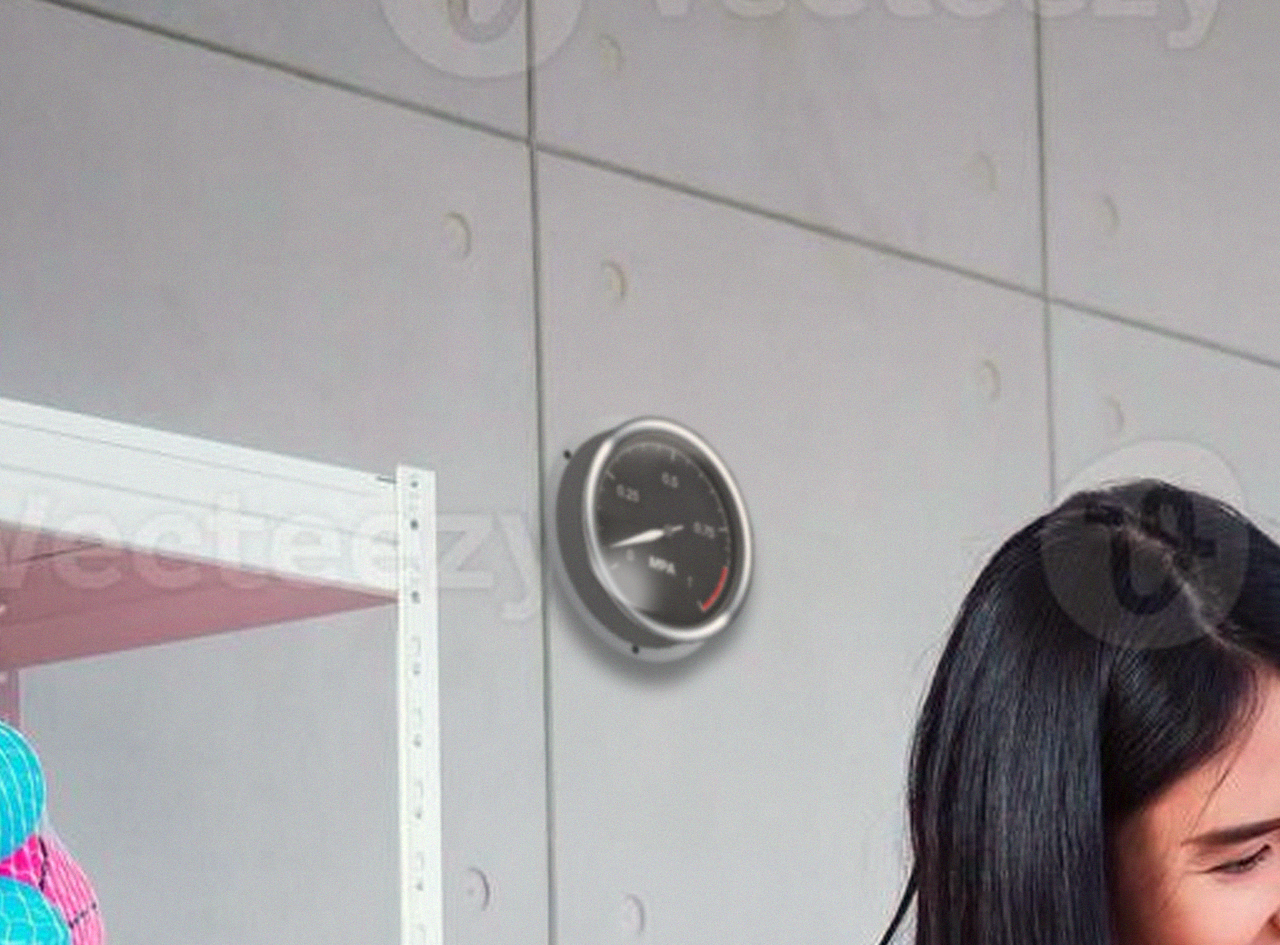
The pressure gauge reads **0.05** MPa
